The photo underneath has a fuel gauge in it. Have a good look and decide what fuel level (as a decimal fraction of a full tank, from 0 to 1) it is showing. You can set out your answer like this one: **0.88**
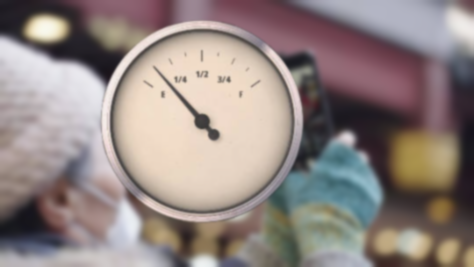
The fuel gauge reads **0.125**
